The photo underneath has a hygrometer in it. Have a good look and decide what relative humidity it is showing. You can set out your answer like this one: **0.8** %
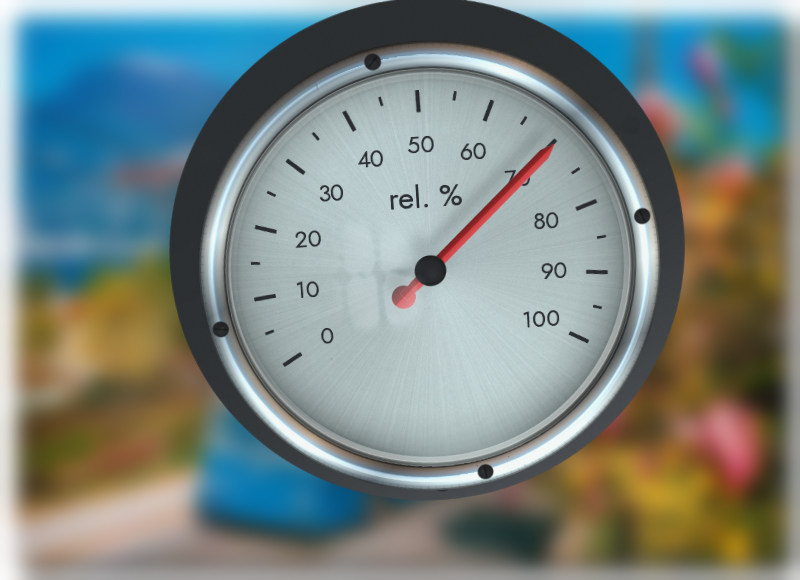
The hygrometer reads **70** %
